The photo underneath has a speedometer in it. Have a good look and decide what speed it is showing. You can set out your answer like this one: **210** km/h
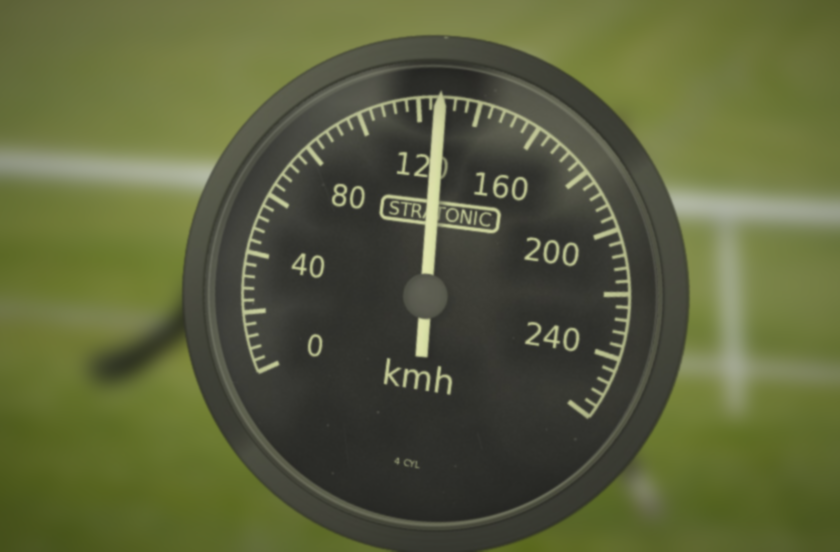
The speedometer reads **128** km/h
